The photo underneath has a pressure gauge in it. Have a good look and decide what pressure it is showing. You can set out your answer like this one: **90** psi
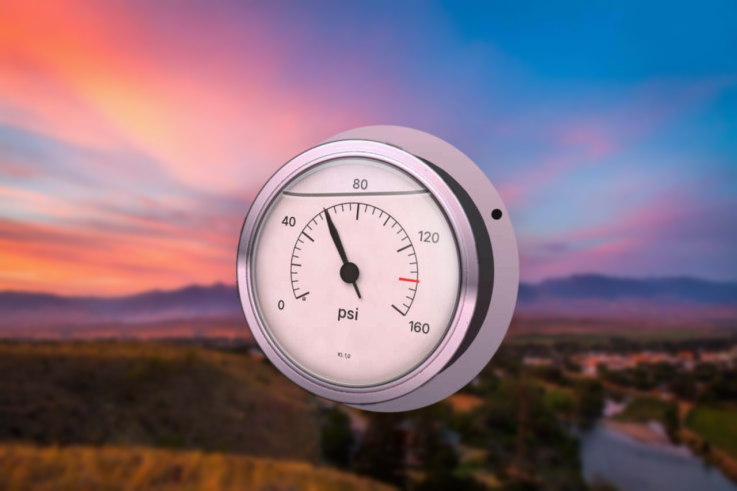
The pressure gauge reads **60** psi
